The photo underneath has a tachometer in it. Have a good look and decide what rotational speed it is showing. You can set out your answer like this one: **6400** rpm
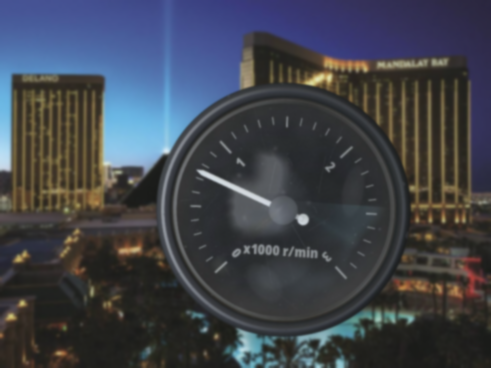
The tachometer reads **750** rpm
